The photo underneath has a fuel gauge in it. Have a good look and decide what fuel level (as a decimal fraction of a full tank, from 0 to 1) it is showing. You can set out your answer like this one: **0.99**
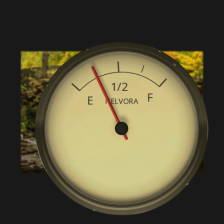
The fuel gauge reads **0.25**
